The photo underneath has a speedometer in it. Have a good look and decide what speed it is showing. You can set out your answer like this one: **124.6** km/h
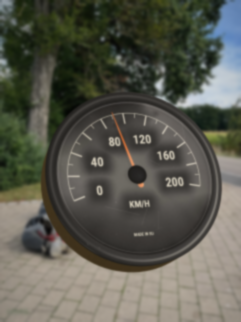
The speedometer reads **90** km/h
